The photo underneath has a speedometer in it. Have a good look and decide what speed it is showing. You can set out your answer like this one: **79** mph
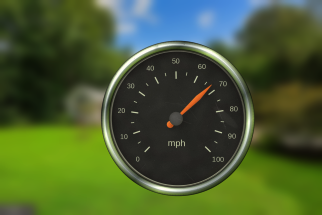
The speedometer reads **67.5** mph
